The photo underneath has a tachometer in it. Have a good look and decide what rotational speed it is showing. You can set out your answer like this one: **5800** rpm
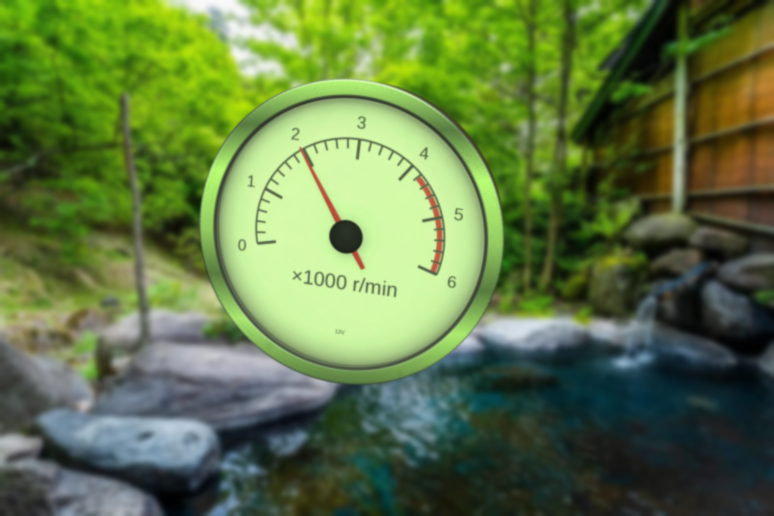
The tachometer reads **2000** rpm
